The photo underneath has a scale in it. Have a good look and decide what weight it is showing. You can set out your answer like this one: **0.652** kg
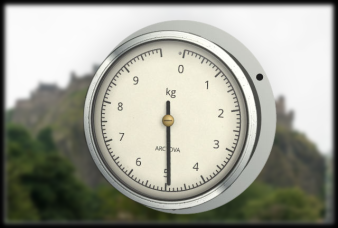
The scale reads **4.9** kg
